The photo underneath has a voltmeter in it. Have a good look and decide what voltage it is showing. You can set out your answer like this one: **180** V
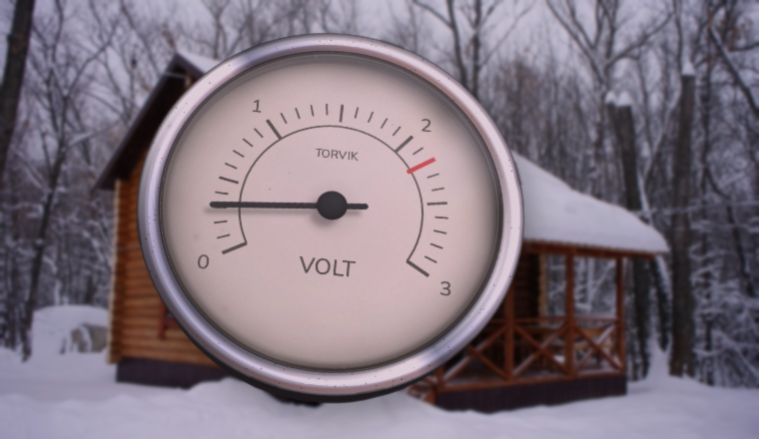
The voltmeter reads **0.3** V
